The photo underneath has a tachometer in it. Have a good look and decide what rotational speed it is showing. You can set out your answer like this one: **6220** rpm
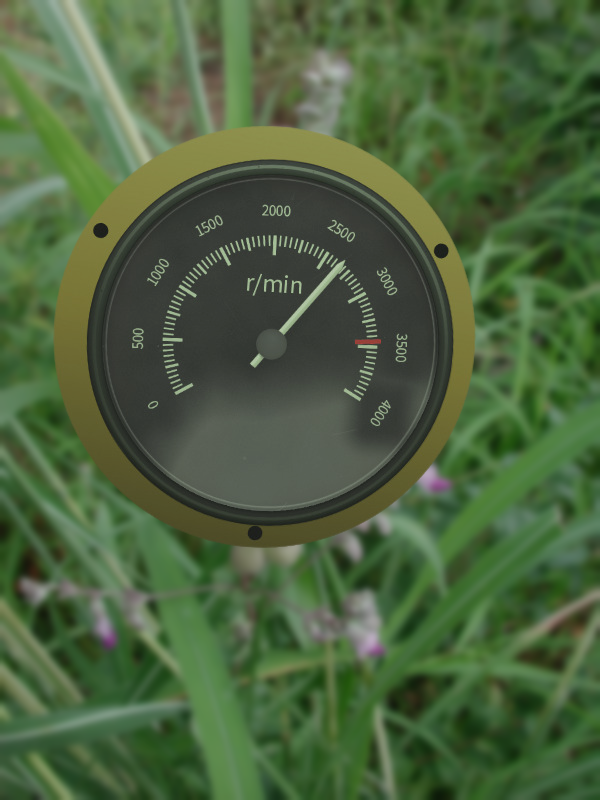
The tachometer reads **2650** rpm
